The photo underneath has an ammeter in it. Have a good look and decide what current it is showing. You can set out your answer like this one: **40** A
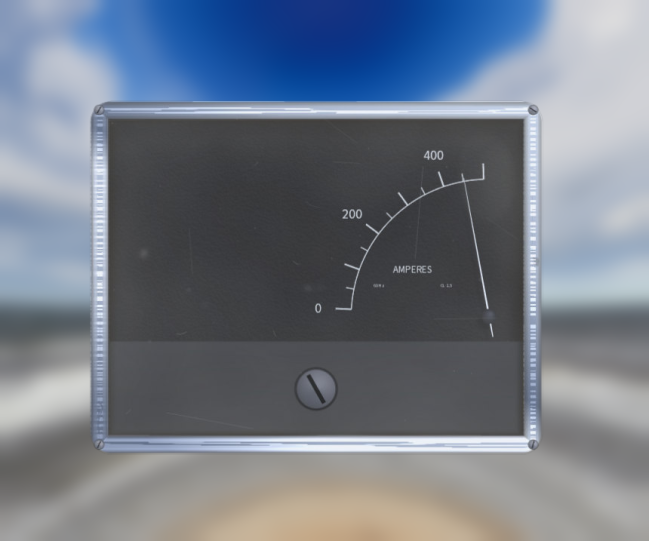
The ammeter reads **450** A
